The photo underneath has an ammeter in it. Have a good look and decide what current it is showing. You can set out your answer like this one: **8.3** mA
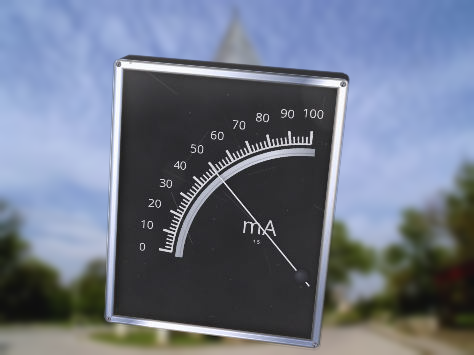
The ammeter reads **50** mA
